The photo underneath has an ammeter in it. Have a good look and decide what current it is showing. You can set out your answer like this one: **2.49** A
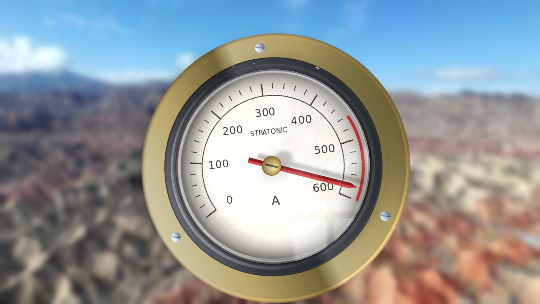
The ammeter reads **580** A
